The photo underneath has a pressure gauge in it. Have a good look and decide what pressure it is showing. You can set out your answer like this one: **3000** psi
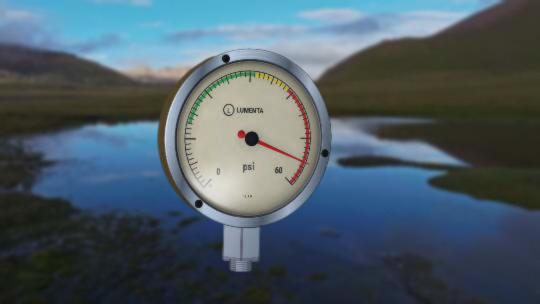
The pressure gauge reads **55** psi
